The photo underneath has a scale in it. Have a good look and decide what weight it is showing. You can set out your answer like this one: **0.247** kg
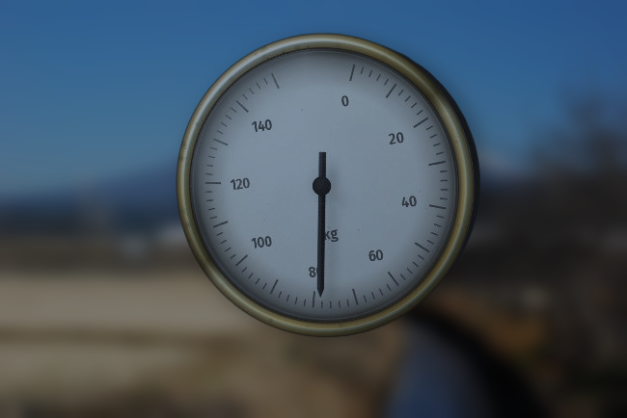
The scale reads **78** kg
